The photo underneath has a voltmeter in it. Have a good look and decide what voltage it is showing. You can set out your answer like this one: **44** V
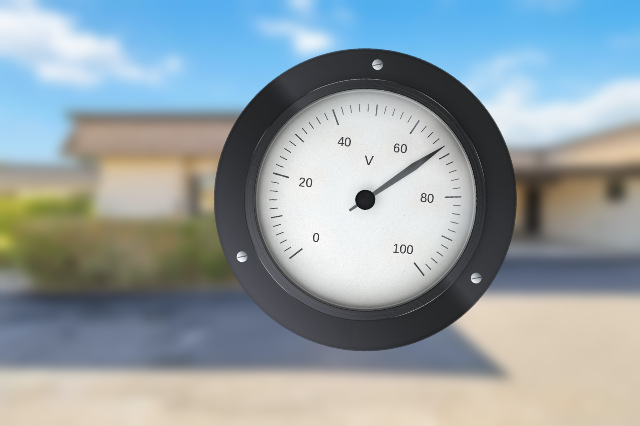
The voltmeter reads **68** V
